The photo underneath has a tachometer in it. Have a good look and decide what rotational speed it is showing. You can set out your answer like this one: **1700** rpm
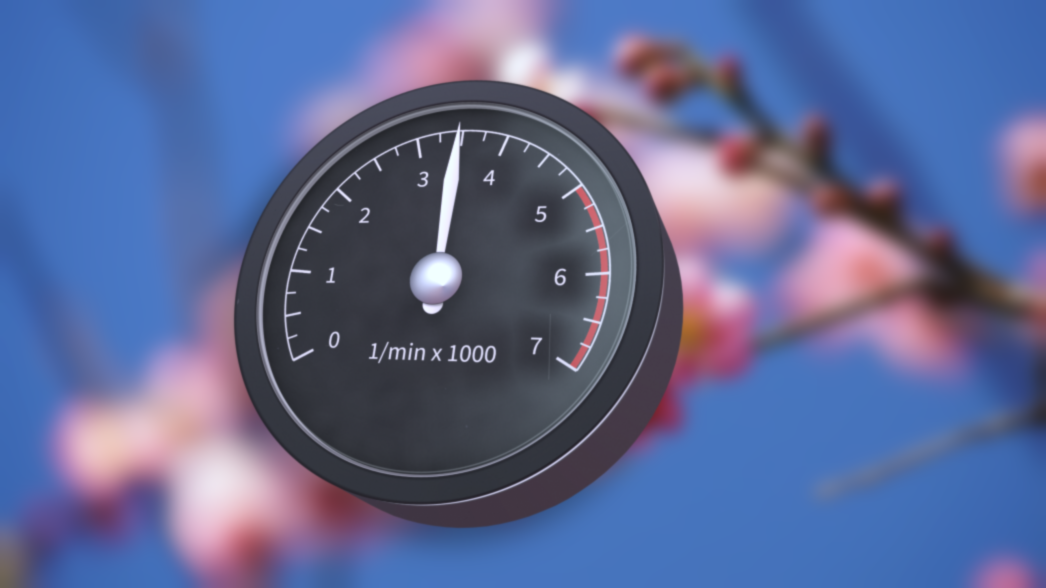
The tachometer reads **3500** rpm
